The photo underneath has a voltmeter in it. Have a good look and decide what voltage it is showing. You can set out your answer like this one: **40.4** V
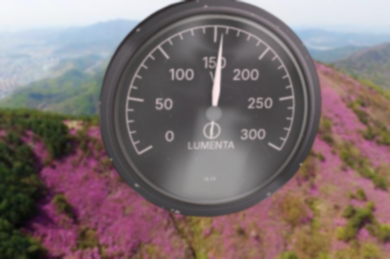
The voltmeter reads **155** V
